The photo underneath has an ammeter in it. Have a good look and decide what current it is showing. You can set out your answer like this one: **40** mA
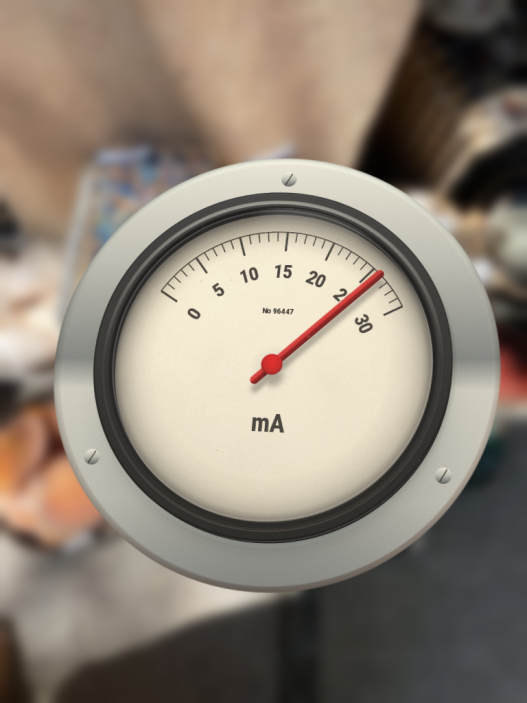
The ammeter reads **26** mA
